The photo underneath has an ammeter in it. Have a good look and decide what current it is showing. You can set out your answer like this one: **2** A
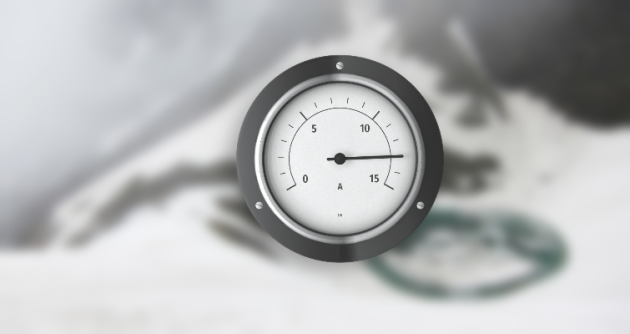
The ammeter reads **13** A
